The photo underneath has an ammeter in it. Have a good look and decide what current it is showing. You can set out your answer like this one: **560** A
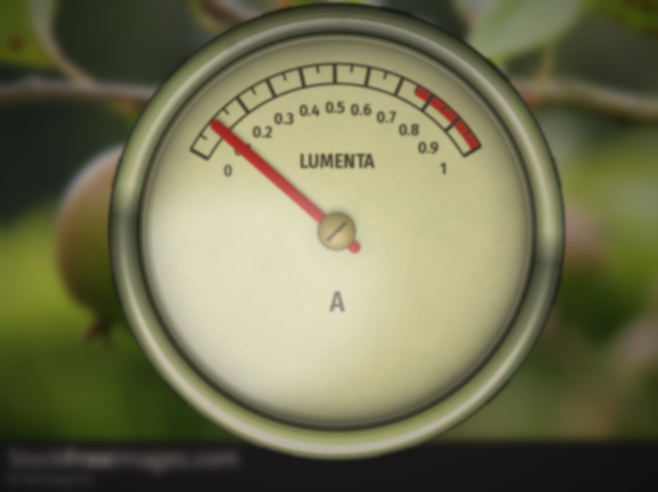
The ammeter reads **0.1** A
